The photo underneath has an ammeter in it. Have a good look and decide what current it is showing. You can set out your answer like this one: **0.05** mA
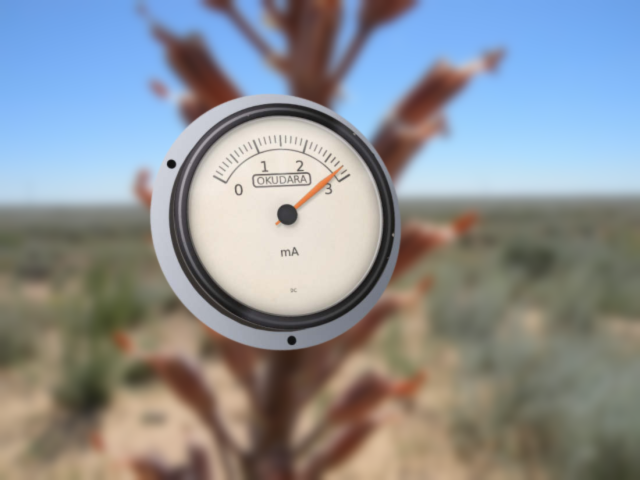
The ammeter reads **2.8** mA
